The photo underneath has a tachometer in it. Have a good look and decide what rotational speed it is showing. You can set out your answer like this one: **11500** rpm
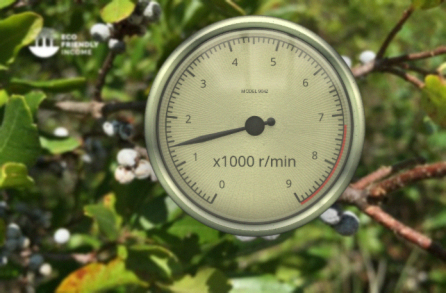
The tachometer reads **1400** rpm
